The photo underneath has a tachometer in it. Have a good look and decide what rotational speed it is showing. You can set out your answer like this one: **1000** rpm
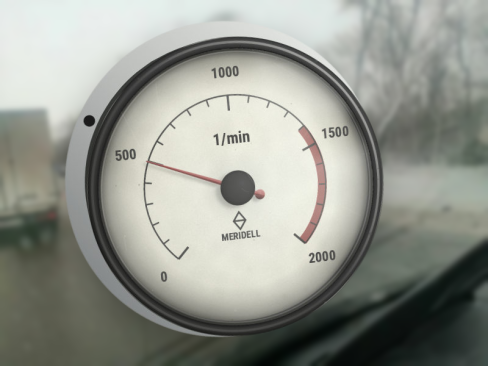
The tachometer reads **500** rpm
